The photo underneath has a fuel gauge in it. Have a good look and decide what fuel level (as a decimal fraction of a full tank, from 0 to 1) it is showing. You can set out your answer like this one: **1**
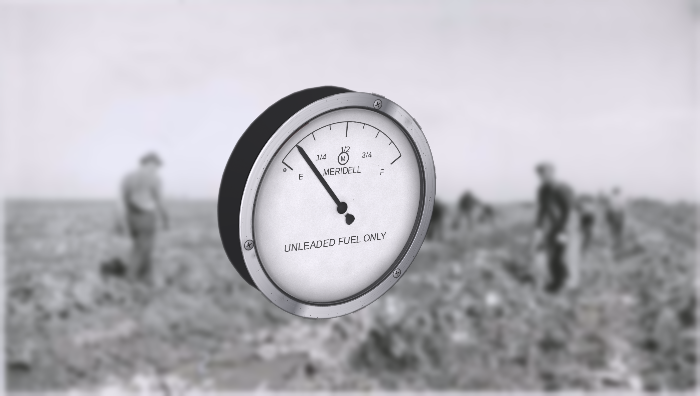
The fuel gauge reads **0.125**
